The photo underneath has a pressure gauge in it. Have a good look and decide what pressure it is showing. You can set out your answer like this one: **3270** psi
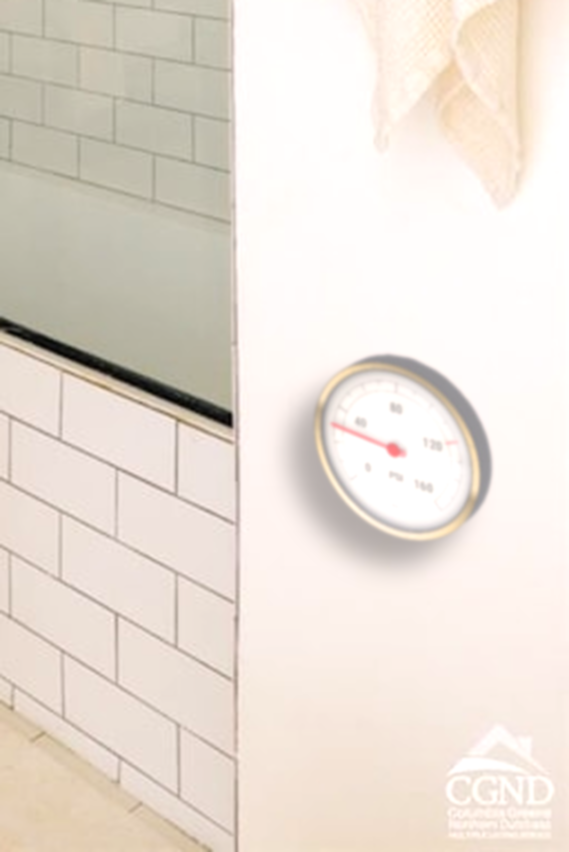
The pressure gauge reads **30** psi
